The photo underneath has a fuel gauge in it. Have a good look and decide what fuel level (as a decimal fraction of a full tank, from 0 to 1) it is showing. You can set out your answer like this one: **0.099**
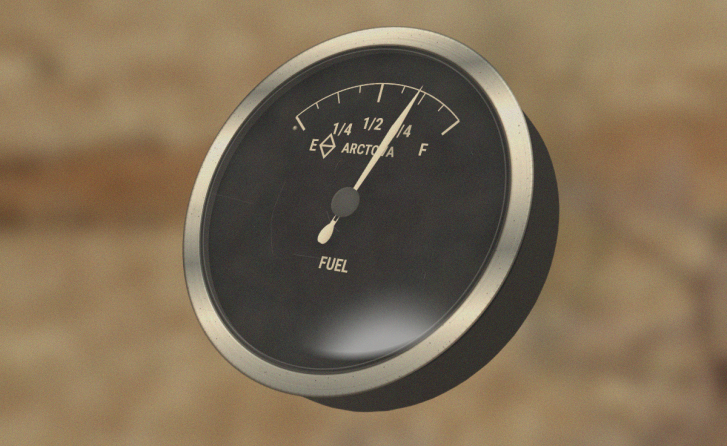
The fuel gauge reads **0.75**
